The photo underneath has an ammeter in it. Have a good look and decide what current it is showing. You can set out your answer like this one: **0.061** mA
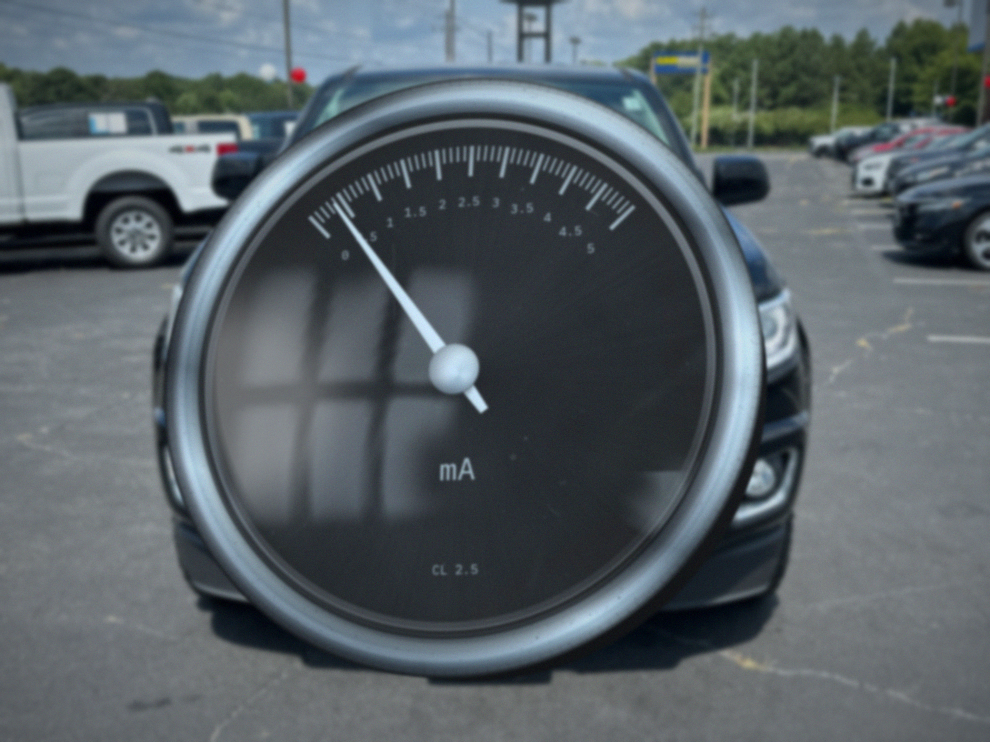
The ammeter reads **0.4** mA
